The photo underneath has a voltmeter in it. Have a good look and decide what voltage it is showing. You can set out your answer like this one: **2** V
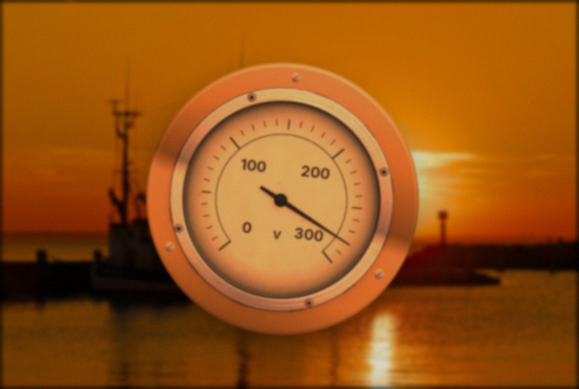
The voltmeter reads **280** V
